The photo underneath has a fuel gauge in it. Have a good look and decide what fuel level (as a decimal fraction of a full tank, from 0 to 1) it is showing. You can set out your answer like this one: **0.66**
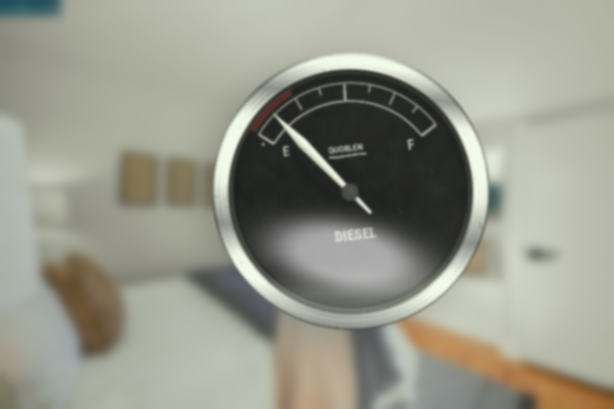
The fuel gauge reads **0.125**
